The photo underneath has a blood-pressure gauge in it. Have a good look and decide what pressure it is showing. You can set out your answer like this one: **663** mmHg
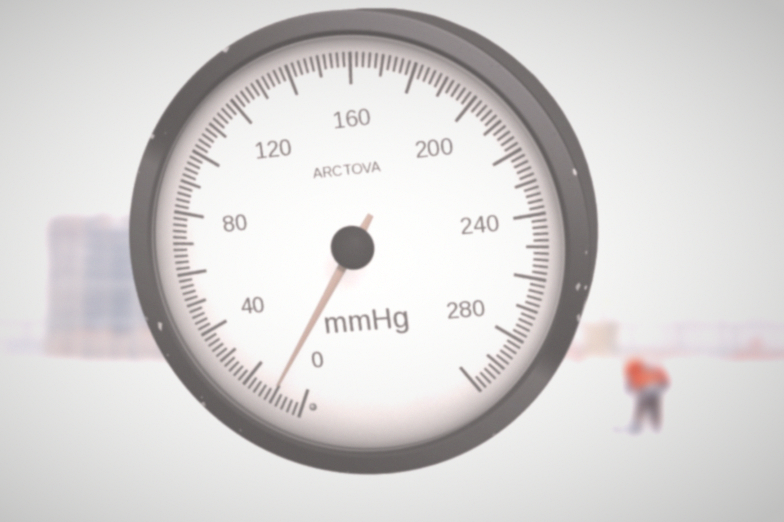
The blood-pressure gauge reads **10** mmHg
